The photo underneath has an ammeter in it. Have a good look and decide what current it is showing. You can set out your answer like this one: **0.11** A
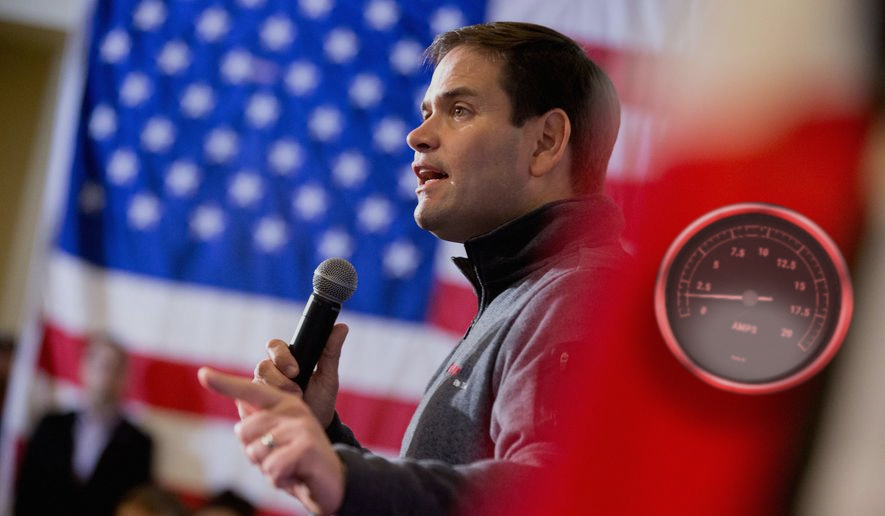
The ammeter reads **1.5** A
